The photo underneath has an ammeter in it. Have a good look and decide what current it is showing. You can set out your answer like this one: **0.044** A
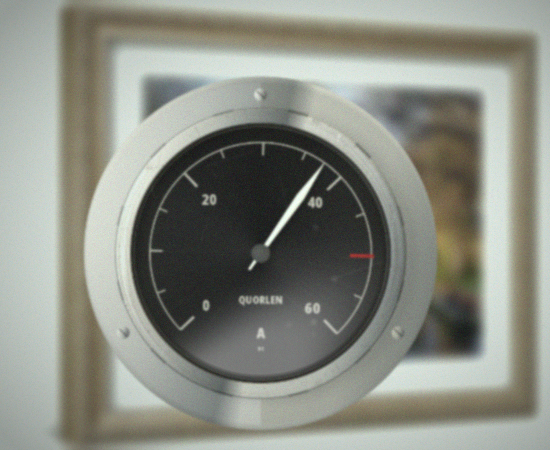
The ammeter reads **37.5** A
